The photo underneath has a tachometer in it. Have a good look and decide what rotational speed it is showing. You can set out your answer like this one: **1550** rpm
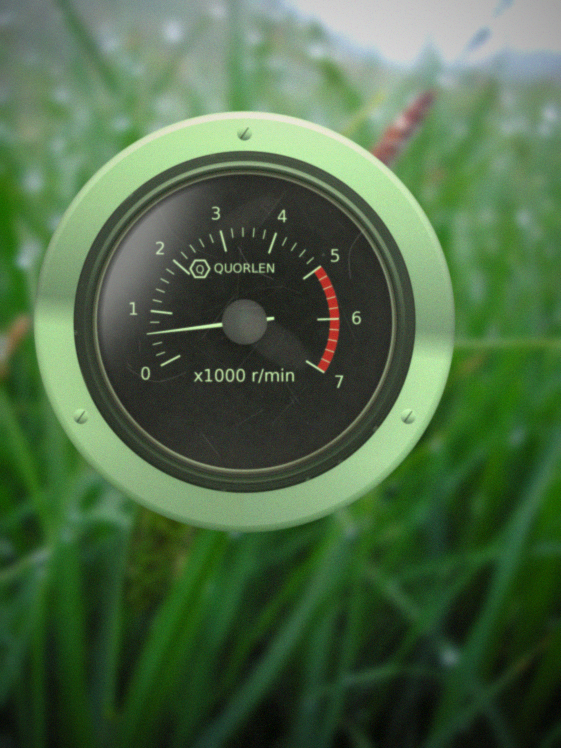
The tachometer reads **600** rpm
